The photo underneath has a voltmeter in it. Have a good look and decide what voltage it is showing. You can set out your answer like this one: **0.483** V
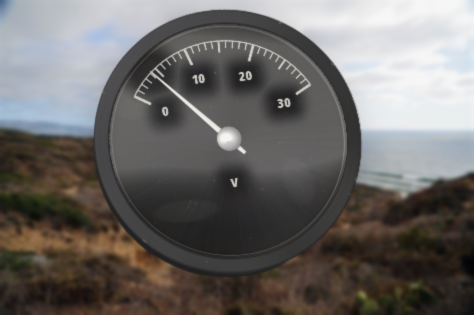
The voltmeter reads **4** V
